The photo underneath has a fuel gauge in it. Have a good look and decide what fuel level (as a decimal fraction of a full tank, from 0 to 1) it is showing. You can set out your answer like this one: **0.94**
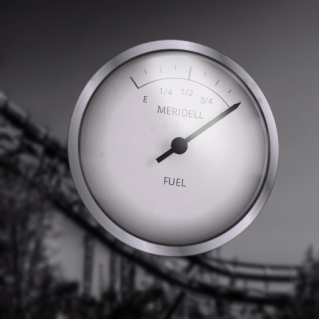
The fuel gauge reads **1**
